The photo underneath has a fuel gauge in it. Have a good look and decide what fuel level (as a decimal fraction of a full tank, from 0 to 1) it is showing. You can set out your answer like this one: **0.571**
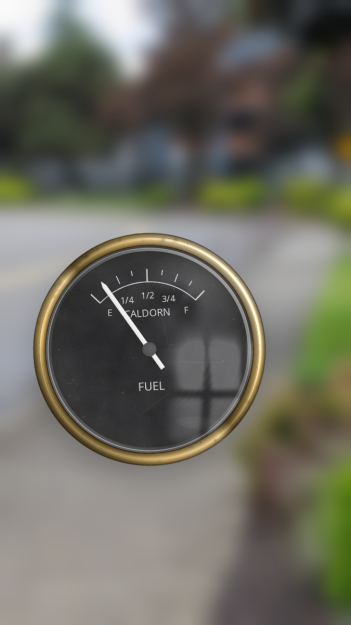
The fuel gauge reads **0.125**
